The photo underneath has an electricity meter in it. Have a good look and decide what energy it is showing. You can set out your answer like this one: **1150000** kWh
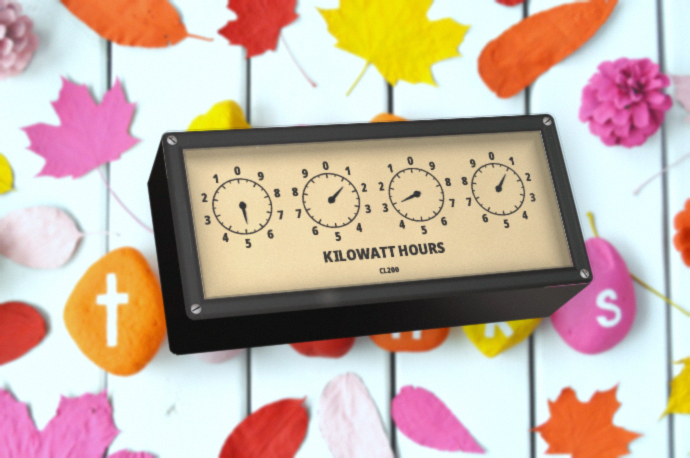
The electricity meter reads **5131** kWh
